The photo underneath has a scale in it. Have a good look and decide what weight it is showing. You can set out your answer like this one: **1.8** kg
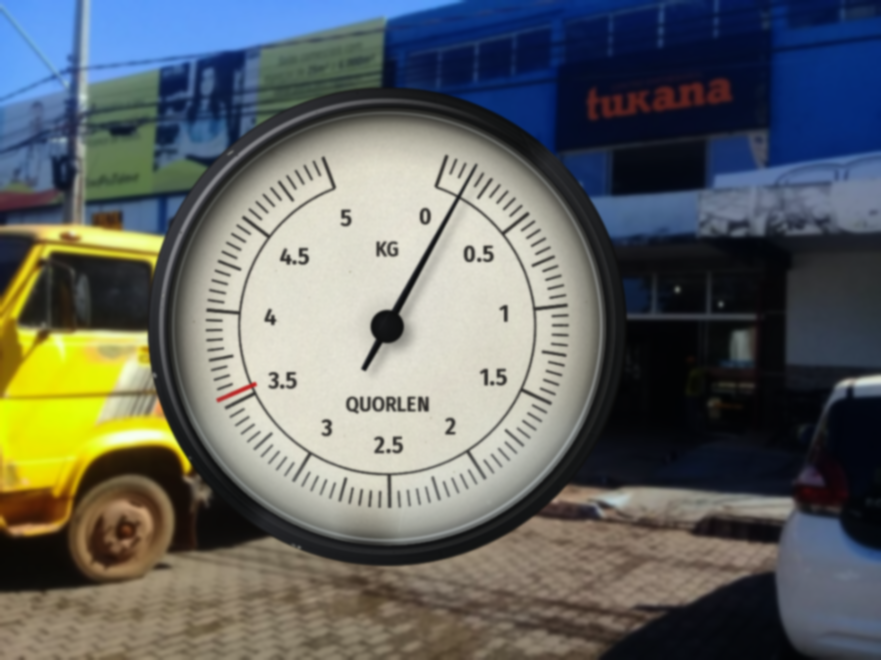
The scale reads **0.15** kg
